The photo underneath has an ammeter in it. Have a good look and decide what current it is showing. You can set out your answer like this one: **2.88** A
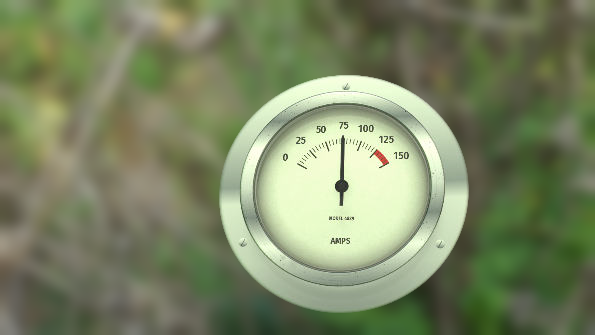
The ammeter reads **75** A
